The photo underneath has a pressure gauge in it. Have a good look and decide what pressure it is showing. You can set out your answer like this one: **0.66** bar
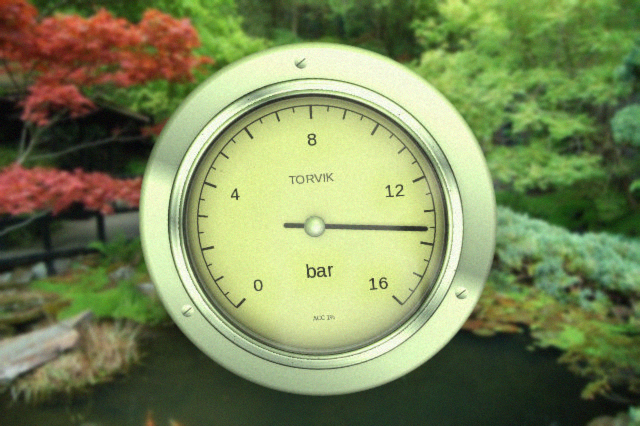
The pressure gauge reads **13.5** bar
